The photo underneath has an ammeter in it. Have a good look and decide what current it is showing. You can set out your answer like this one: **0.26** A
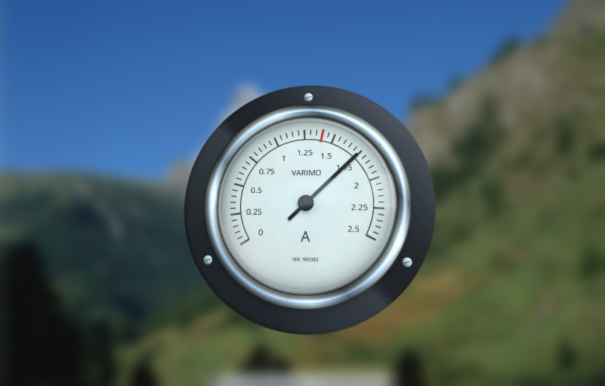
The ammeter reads **1.75** A
